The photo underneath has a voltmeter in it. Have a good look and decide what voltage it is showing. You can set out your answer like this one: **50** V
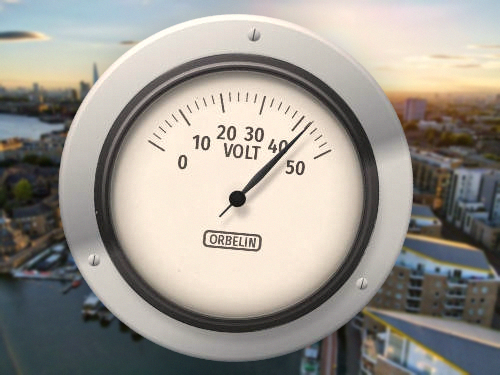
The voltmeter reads **42** V
